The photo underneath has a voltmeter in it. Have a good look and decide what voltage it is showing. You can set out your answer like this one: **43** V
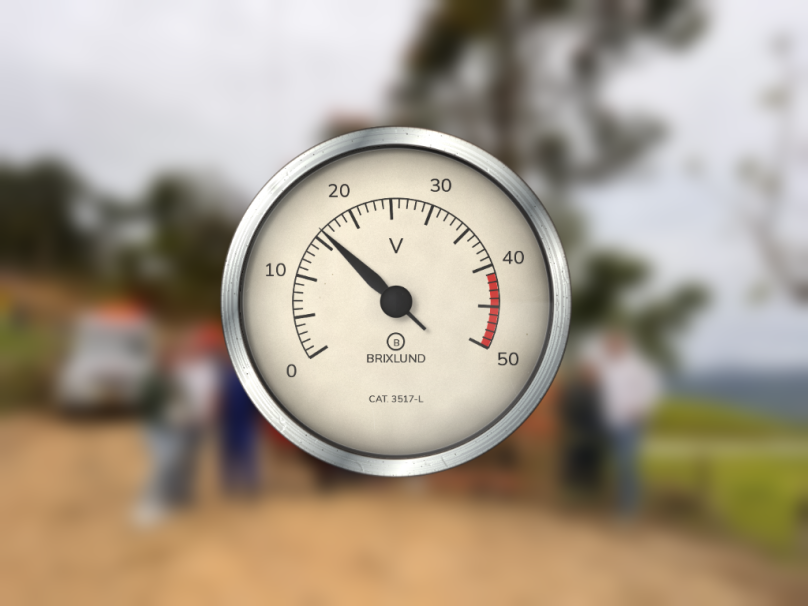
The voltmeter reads **16** V
